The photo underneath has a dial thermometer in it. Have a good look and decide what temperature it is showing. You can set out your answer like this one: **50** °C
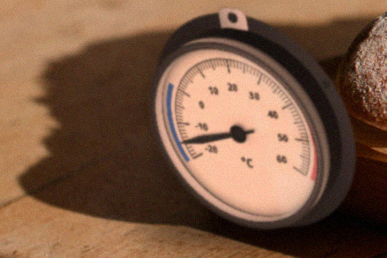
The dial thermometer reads **-15** °C
